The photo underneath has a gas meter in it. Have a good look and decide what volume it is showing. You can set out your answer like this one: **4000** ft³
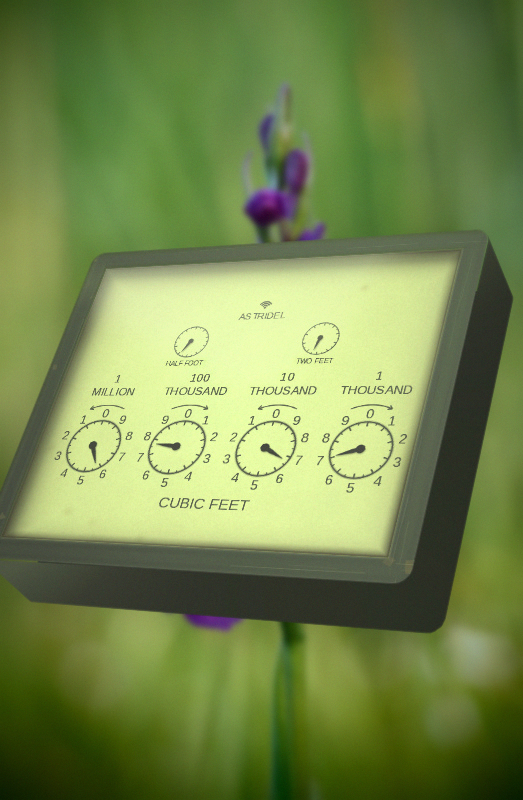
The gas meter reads **576700** ft³
